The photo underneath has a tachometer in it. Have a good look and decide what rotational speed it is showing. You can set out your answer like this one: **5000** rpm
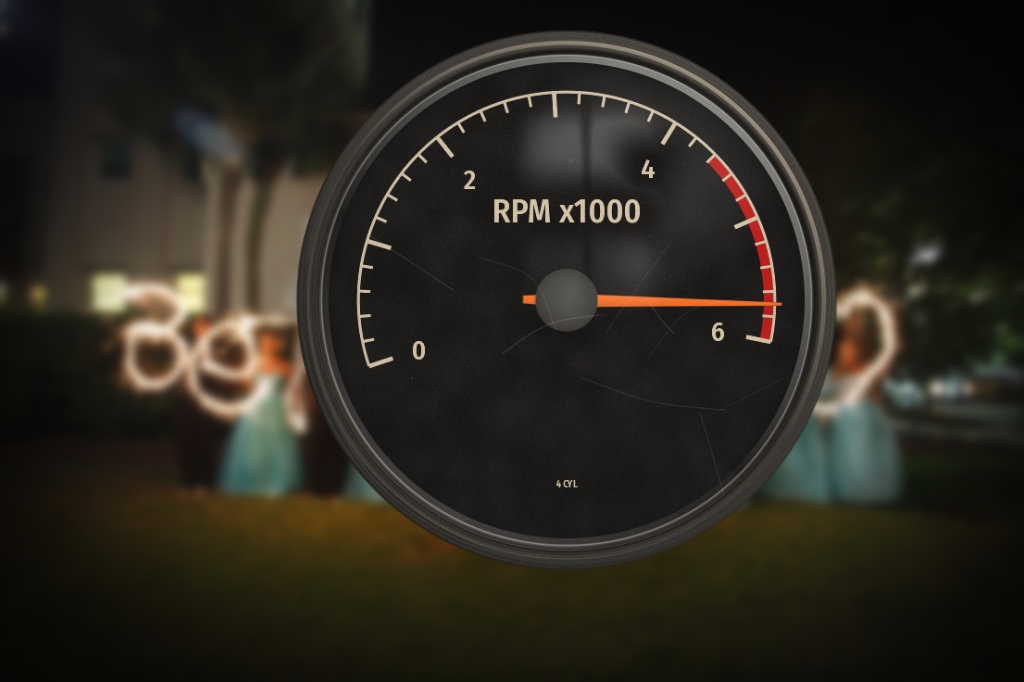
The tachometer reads **5700** rpm
